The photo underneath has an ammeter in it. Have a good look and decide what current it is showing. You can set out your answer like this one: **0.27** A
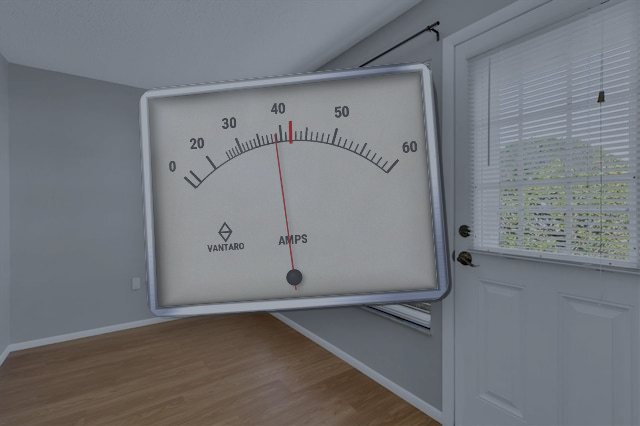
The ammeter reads **39** A
